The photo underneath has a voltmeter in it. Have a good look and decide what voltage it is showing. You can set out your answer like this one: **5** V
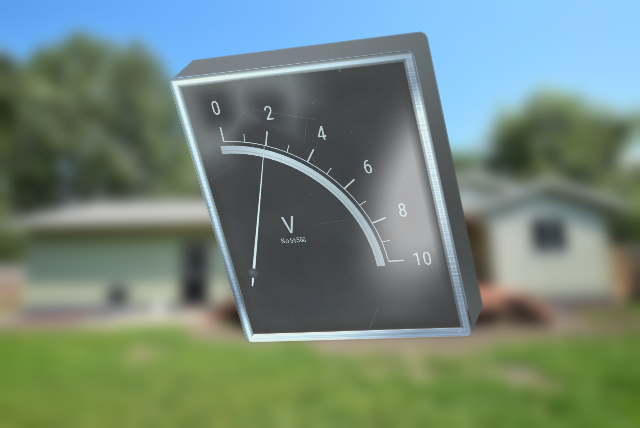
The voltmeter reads **2** V
